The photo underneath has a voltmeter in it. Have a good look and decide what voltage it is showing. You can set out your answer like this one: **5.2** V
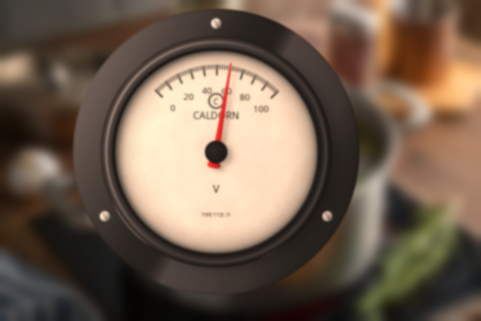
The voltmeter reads **60** V
